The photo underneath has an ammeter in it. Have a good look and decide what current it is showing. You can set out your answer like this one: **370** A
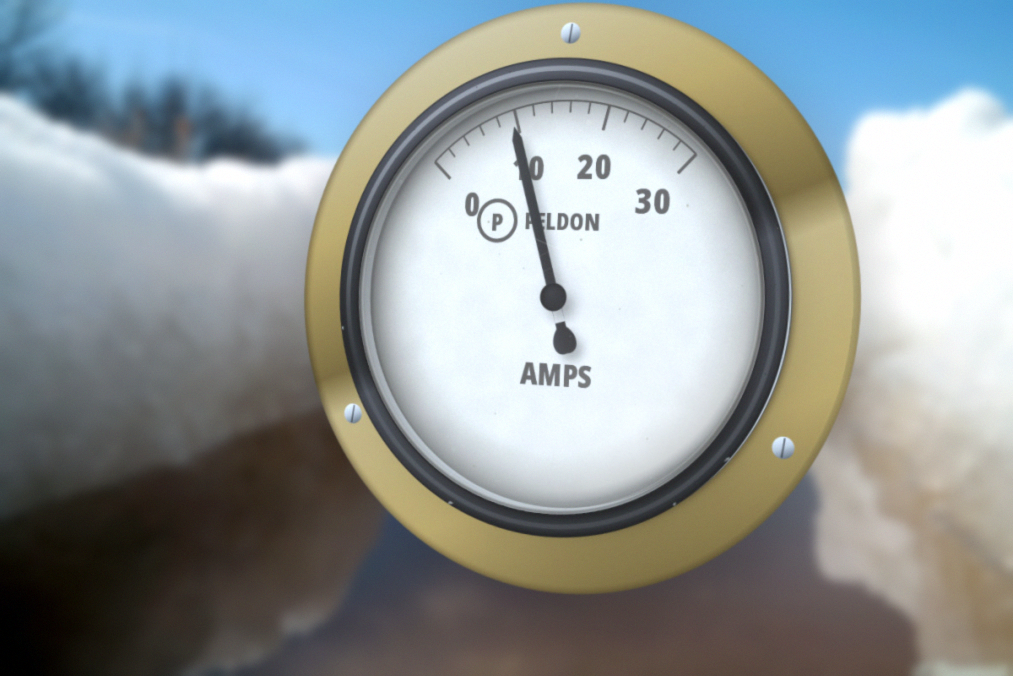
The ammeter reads **10** A
